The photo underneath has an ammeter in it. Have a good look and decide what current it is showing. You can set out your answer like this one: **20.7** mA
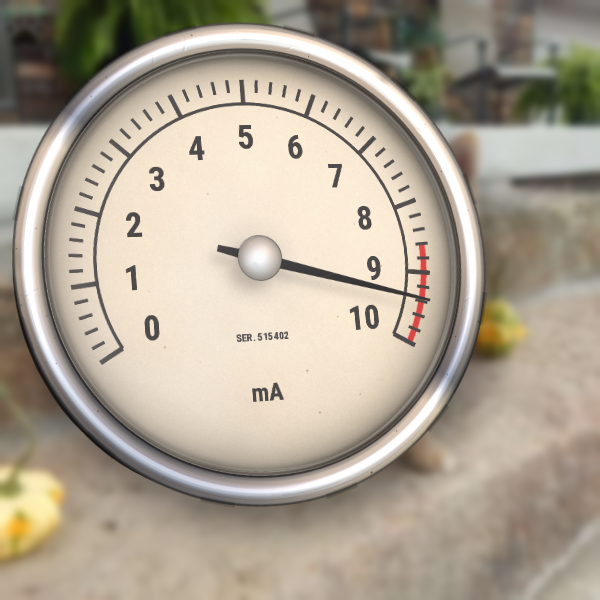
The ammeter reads **9.4** mA
